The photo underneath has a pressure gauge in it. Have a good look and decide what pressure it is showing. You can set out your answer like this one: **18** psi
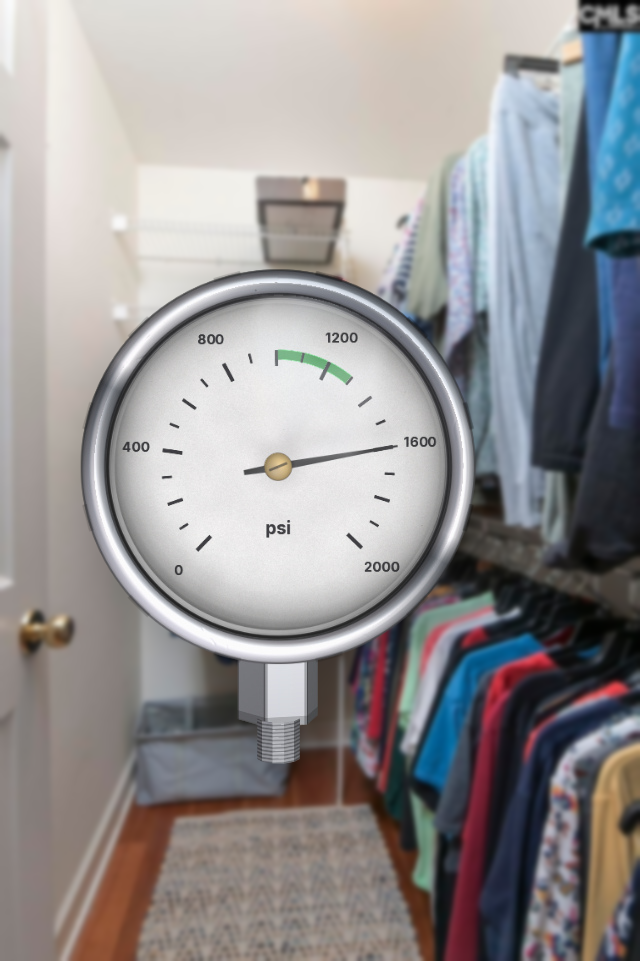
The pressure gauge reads **1600** psi
